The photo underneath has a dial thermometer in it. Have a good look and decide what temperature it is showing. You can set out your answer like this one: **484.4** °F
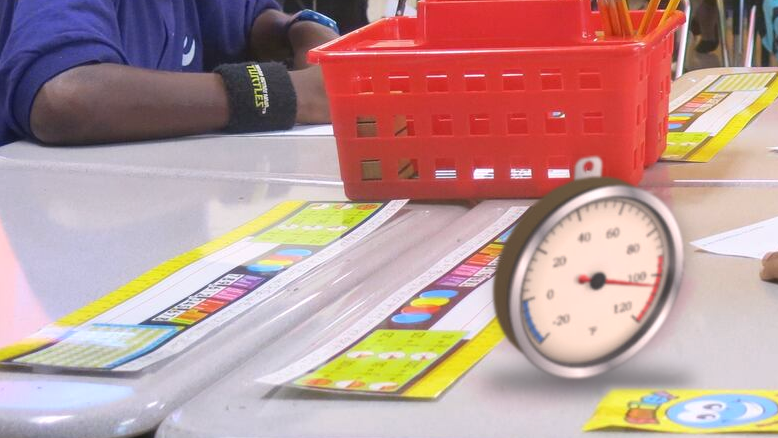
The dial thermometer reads **104** °F
